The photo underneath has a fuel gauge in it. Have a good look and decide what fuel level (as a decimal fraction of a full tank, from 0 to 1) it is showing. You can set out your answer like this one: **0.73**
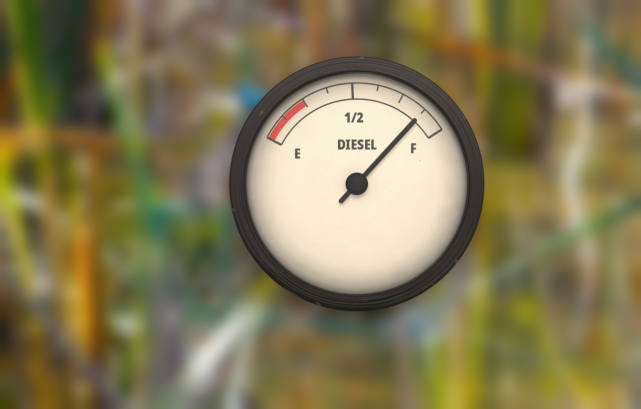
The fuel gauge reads **0.875**
